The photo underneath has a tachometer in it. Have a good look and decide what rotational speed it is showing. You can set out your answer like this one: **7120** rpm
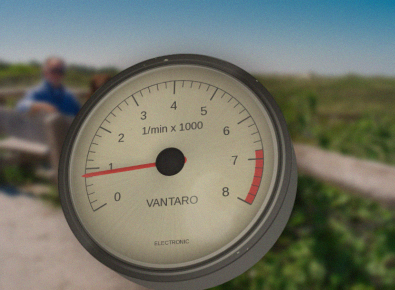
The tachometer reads **800** rpm
